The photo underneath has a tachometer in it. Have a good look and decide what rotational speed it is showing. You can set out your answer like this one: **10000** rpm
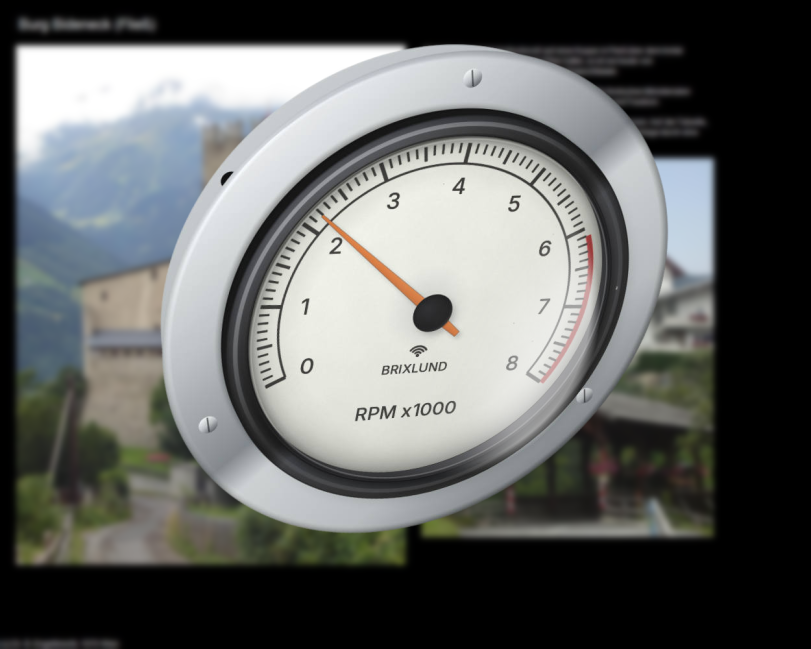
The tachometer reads **2200** rpm
